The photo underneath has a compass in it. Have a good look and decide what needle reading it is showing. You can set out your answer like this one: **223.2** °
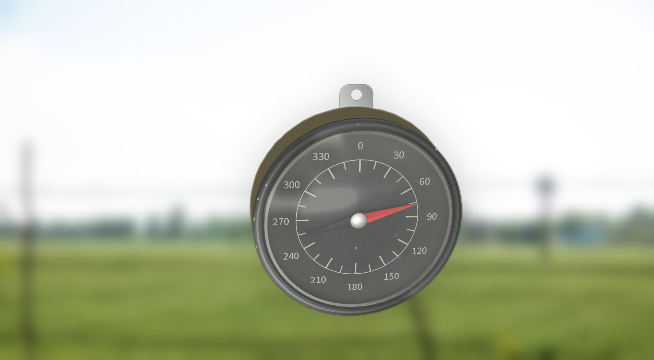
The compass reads **75** °
